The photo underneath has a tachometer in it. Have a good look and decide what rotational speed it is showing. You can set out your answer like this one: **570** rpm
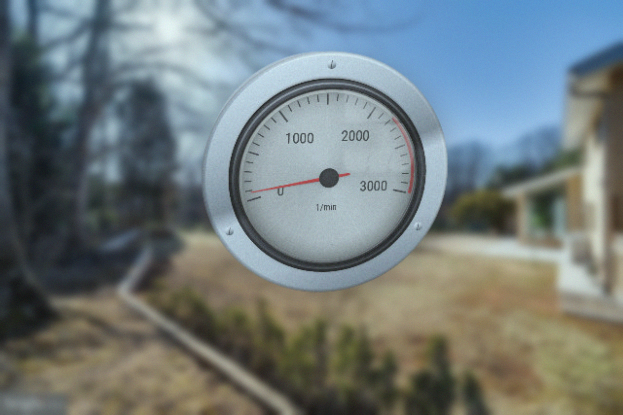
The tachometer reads **100** rpm
